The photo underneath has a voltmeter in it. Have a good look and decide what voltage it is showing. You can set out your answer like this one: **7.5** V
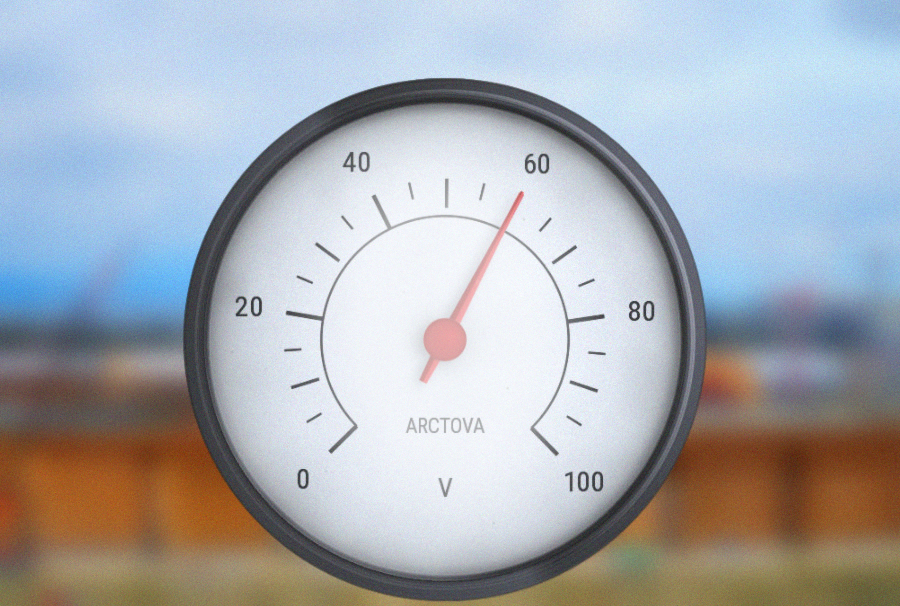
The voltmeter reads **60** V
